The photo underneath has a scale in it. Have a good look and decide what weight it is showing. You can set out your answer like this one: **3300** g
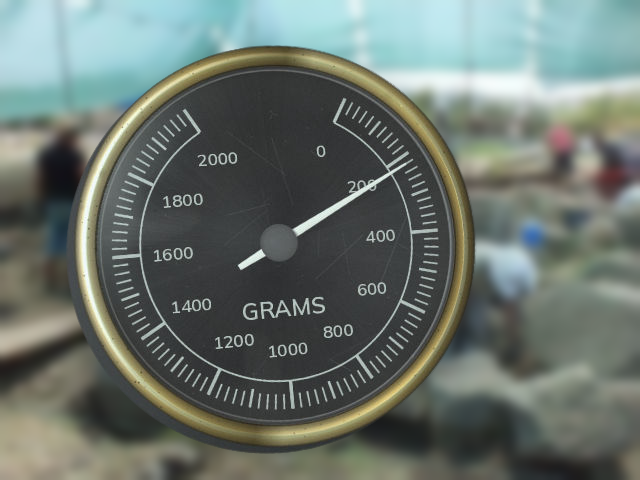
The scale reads **220** g
